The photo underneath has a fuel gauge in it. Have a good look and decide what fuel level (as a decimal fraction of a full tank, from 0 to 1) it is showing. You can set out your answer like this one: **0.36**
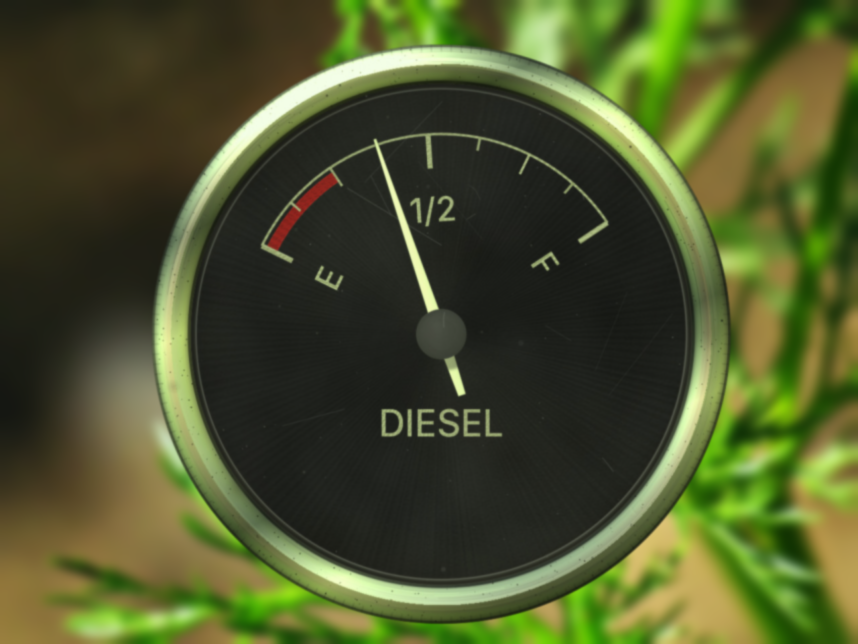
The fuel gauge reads **0.375**
